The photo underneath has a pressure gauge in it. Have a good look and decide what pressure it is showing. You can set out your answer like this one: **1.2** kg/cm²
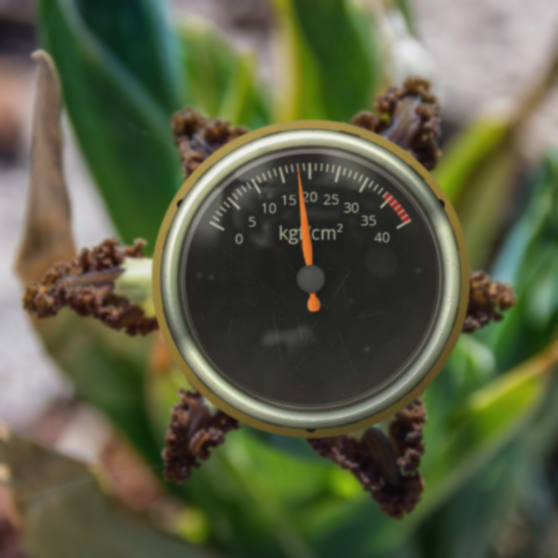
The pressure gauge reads **18** kg/cm²
